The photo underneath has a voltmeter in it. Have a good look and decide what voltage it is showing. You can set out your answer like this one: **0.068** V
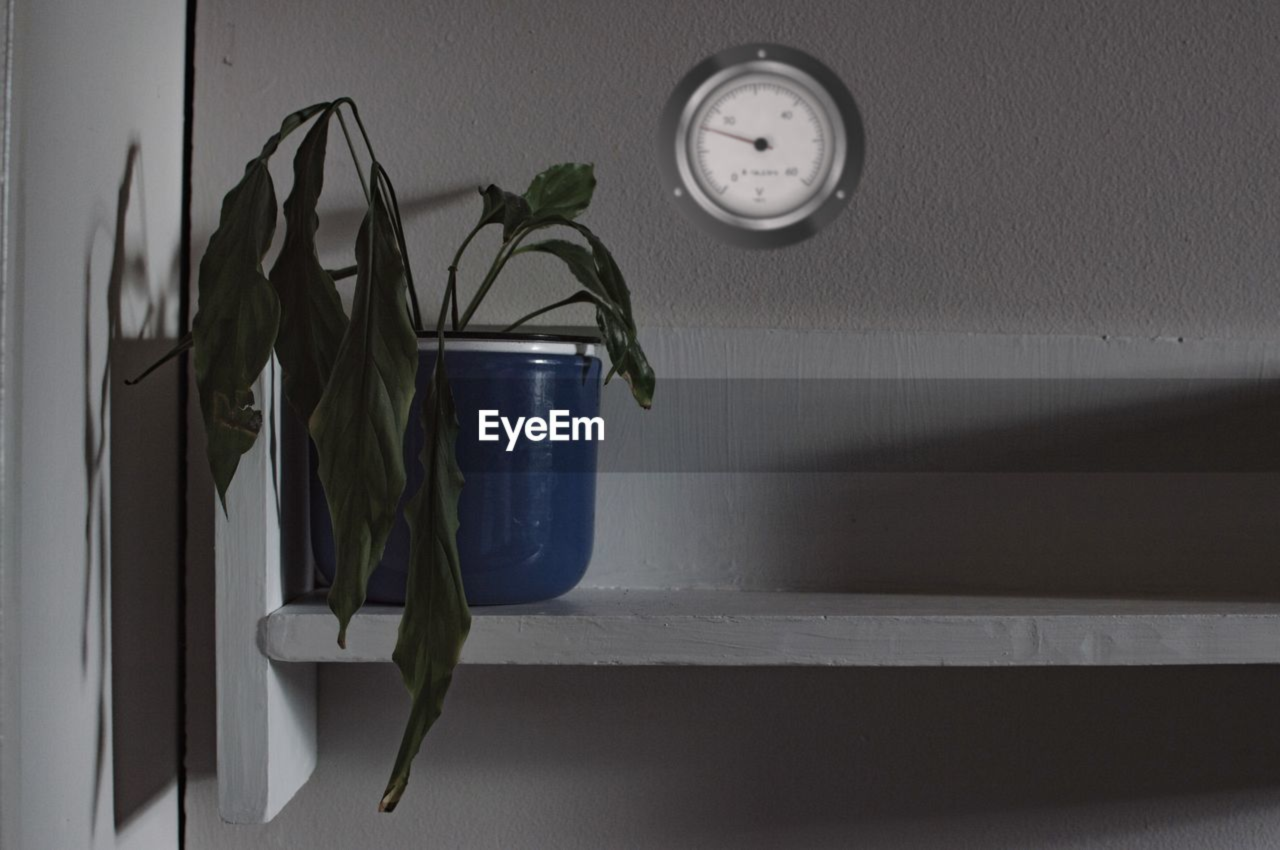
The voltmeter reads **15** V
